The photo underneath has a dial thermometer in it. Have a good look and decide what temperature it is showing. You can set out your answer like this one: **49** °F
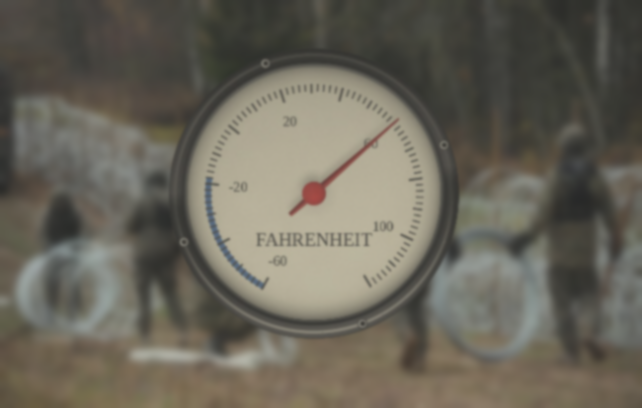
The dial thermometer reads **60** °F
